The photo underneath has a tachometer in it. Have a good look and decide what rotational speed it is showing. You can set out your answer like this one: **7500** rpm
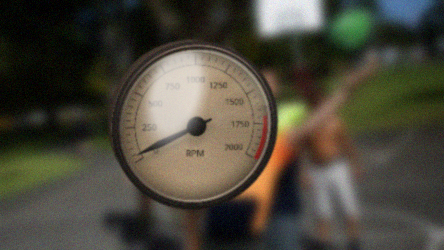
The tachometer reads **50** rpm
